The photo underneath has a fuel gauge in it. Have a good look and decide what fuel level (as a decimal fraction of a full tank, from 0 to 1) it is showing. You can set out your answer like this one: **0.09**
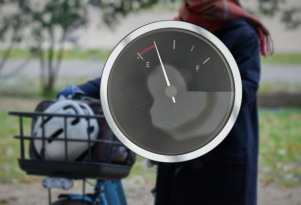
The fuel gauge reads **0.25**
